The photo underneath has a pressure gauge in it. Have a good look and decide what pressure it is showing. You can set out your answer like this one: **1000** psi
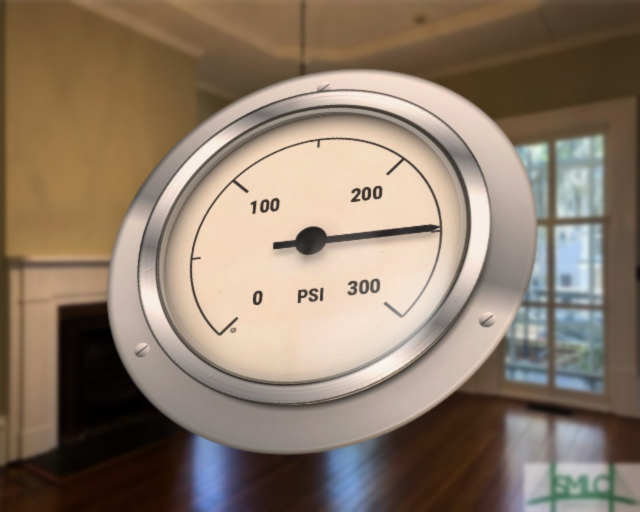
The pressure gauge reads **250** psi
